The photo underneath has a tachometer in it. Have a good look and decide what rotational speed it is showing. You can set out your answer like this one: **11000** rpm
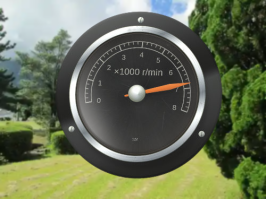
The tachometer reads **6800** rpm
